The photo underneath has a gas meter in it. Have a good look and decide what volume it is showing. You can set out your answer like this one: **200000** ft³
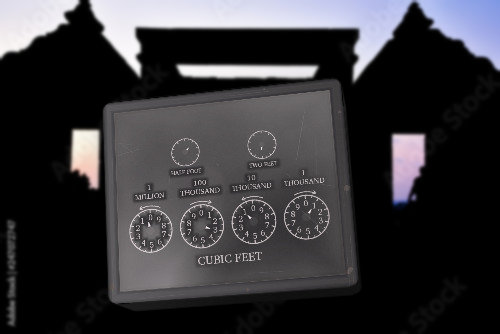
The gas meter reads **31100** ft³
